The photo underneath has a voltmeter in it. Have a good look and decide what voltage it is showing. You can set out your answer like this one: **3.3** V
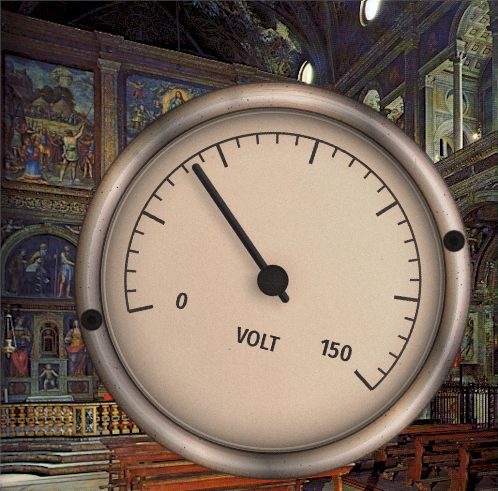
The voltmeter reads **42.5** V
